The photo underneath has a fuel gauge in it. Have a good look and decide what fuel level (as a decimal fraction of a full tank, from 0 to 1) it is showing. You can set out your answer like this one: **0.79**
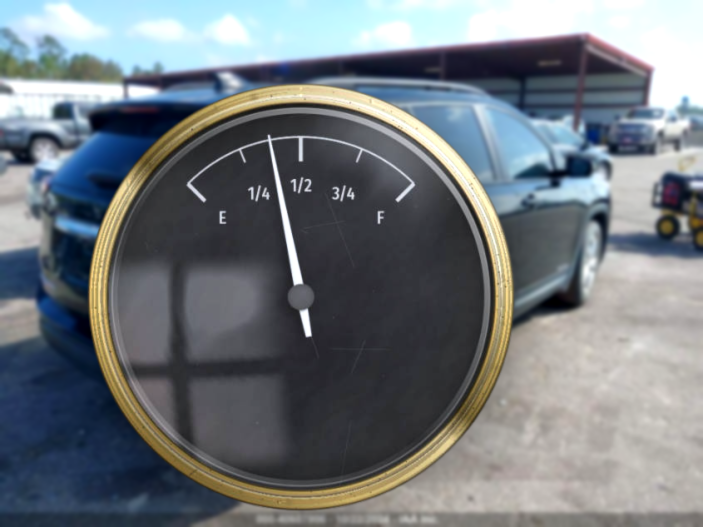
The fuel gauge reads **0.375**
